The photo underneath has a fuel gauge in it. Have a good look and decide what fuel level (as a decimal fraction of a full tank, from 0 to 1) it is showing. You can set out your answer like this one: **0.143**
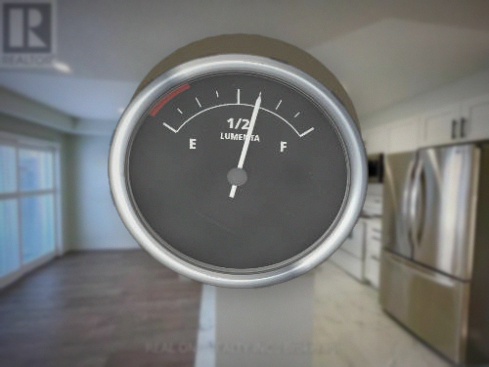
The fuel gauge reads **0.625**
